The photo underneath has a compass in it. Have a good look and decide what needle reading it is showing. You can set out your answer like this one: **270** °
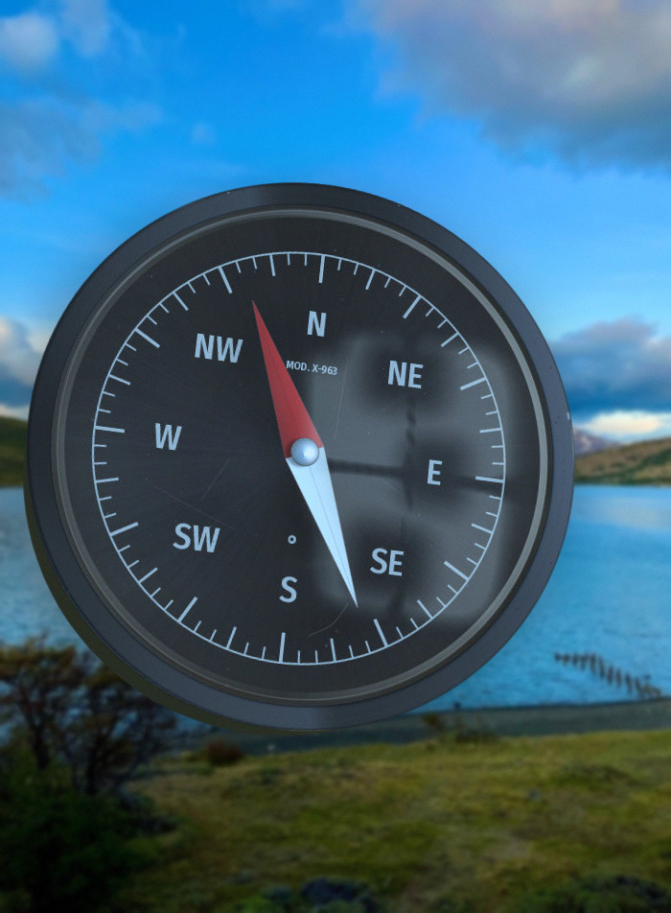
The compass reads **335** °
